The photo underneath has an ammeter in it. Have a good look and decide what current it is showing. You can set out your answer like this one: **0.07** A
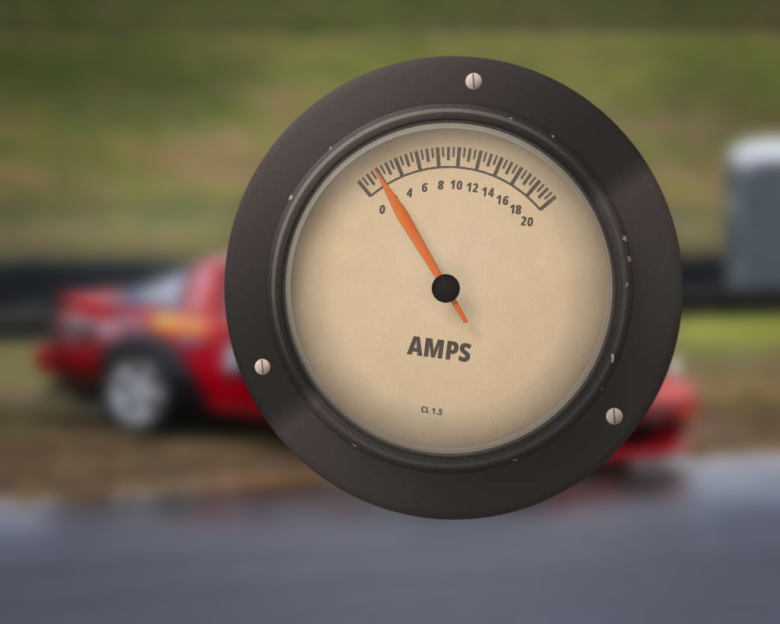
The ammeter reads **2** A
